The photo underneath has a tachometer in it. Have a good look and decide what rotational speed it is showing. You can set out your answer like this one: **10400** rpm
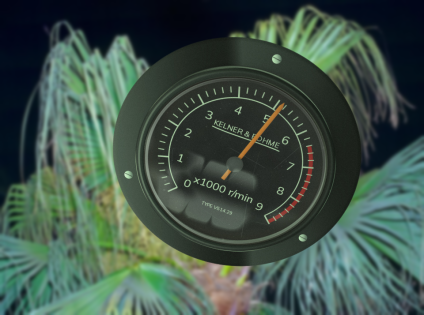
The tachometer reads **5100** rpm
